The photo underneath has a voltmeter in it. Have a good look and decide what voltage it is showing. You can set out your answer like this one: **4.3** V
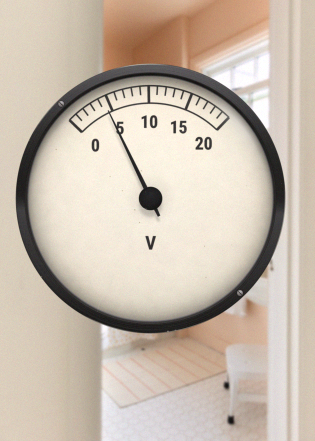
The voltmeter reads **4.5** V
